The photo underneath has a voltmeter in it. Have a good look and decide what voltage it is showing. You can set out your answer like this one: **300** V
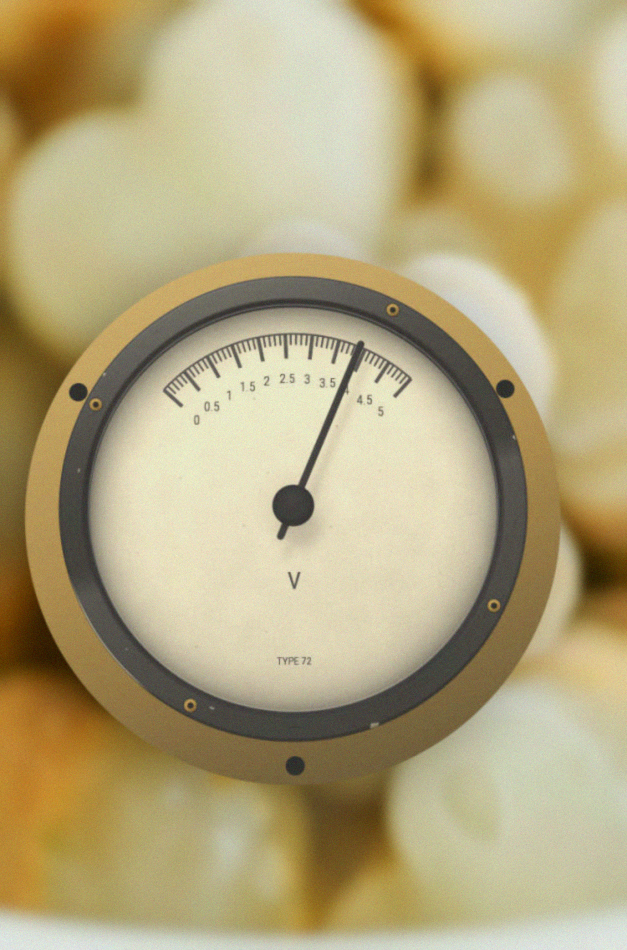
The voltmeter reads **3.9** V
